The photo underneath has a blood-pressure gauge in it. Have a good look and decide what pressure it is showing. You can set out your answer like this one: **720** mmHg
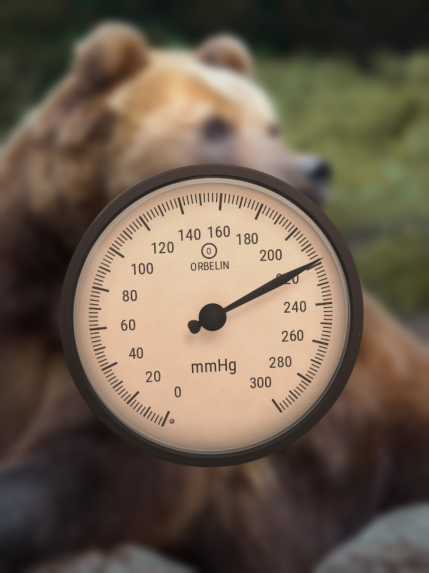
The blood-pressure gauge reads **218** mmHg
